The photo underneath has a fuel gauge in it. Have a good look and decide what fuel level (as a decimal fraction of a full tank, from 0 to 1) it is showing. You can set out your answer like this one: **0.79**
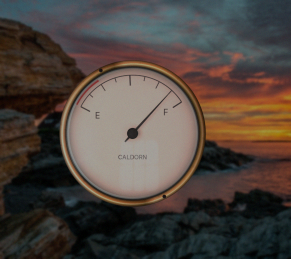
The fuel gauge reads **0.875**
